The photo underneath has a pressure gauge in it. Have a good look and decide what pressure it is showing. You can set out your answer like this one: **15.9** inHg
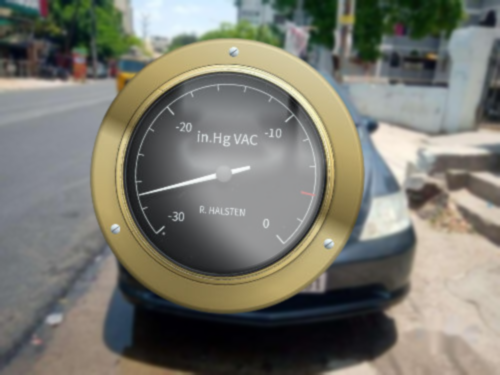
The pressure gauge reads **-27** inHg
